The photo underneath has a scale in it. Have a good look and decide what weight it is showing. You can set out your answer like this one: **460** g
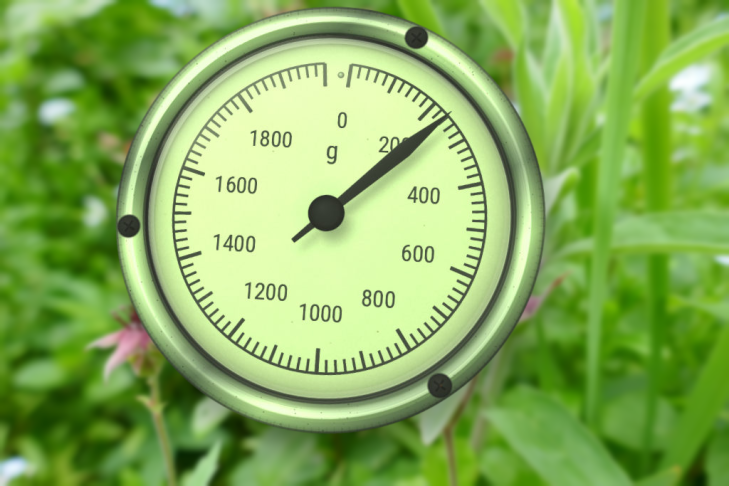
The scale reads **240** g
